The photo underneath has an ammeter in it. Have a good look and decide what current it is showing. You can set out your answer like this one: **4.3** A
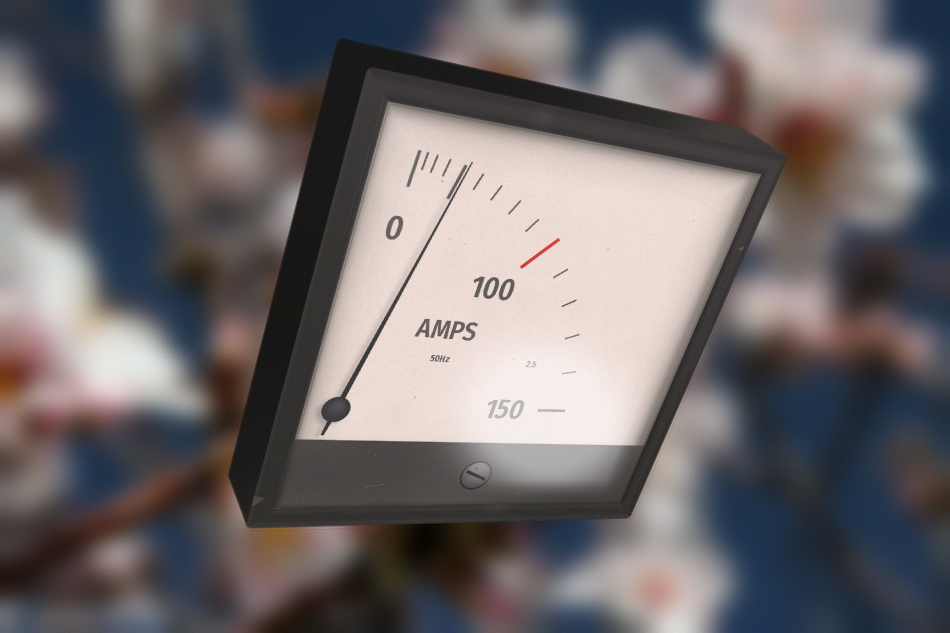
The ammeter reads **50** A
